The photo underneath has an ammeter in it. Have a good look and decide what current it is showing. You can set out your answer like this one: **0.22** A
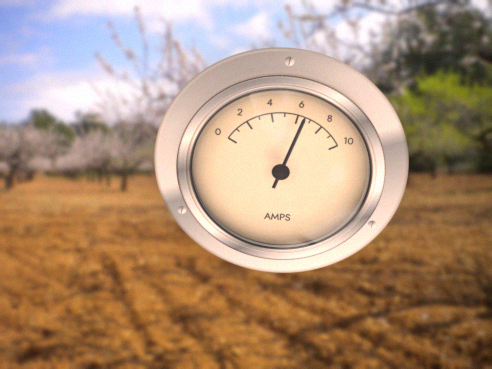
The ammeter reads **6.5** A
